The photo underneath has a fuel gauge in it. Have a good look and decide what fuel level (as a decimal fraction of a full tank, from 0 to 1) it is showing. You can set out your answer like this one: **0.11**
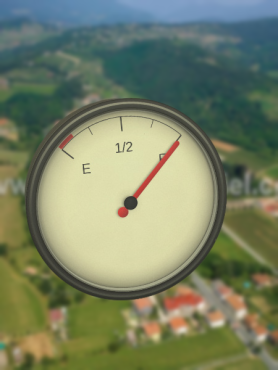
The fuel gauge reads **1**
